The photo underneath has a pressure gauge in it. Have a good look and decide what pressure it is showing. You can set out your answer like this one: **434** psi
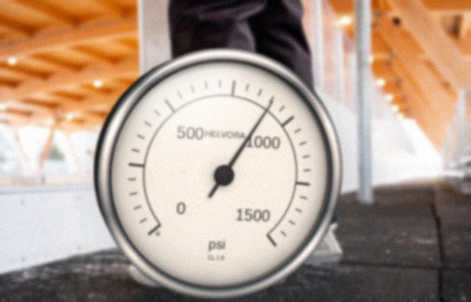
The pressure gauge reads **900** psi
